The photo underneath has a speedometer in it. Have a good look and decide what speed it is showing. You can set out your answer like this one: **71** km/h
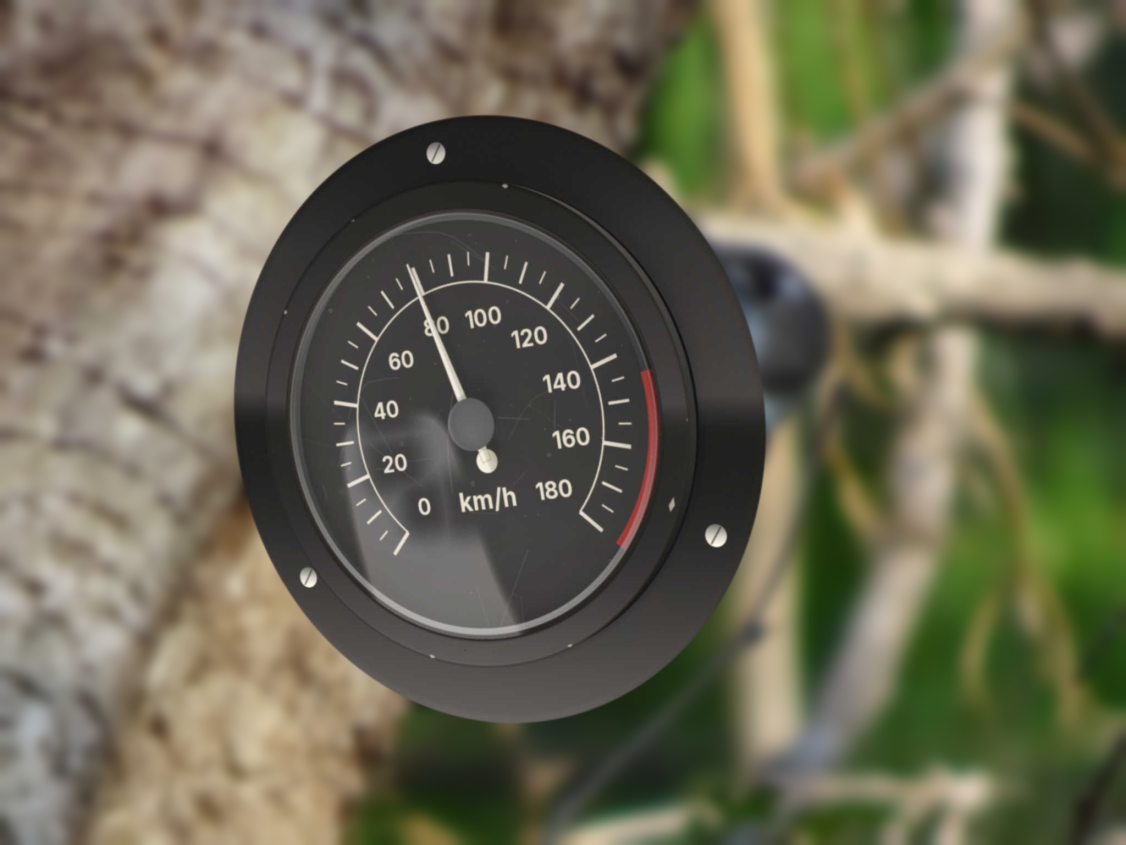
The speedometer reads **80** km/h
